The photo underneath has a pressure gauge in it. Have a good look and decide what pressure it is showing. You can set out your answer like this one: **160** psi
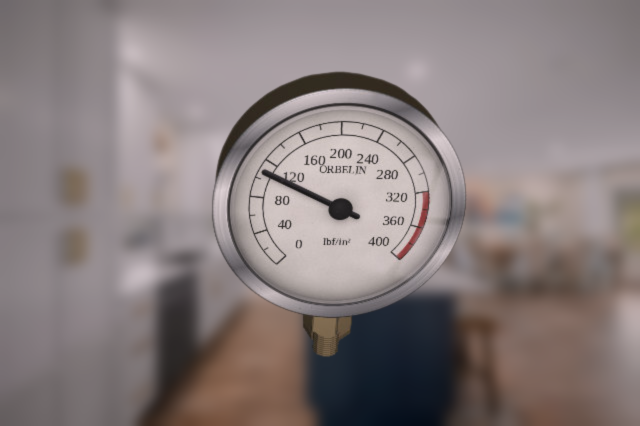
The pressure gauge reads **110** psi
